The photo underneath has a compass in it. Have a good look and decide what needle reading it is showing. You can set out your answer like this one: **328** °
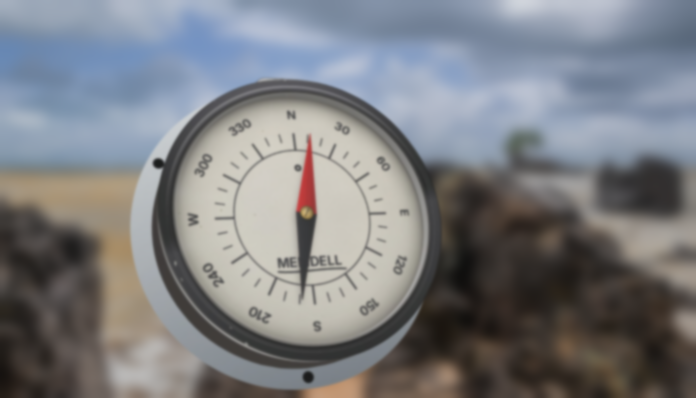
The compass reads **10** °
